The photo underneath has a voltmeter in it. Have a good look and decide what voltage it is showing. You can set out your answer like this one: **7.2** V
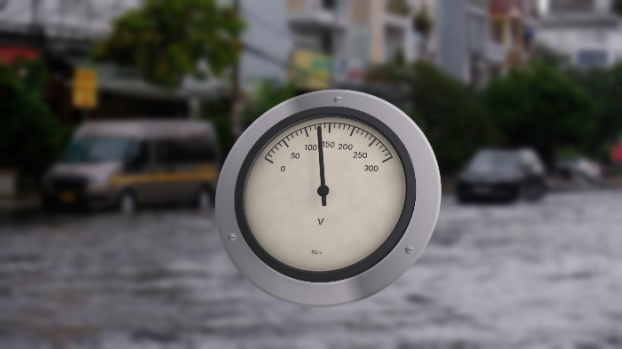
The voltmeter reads **130** V
